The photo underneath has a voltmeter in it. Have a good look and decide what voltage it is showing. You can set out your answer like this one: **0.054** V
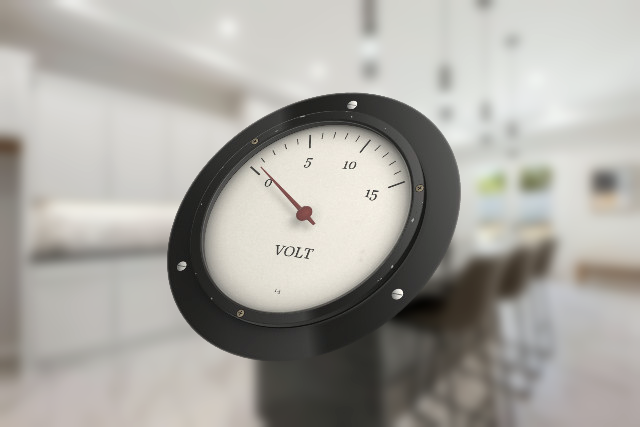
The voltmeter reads **0.5** V
